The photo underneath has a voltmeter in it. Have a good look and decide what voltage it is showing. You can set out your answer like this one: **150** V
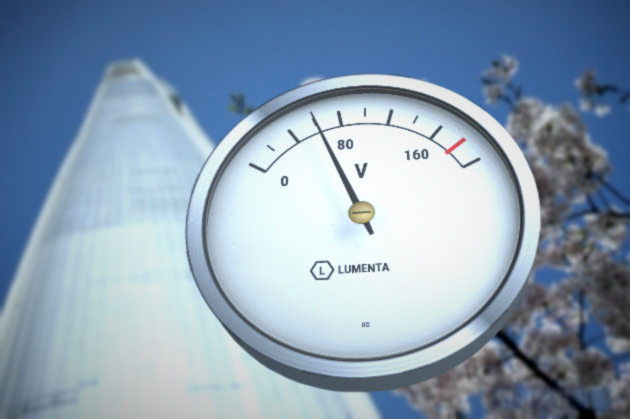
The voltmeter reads **60** V
